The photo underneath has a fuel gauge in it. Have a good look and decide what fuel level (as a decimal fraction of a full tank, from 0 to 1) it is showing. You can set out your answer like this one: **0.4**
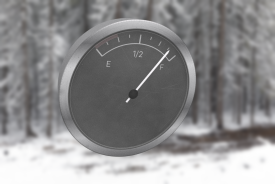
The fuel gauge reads **0.875**
